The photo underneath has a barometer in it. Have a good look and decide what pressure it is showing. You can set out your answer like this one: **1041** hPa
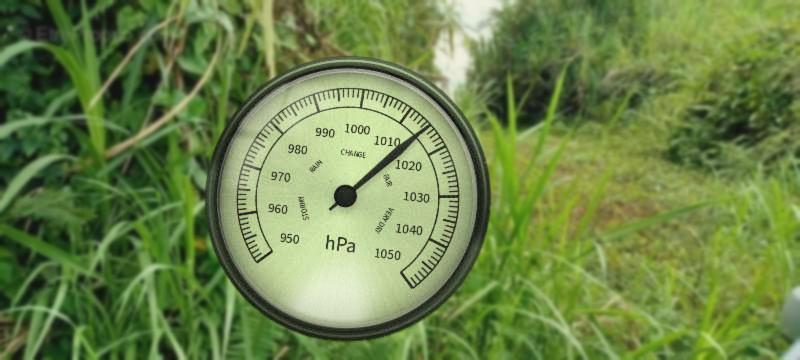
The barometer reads **1015** hPa
